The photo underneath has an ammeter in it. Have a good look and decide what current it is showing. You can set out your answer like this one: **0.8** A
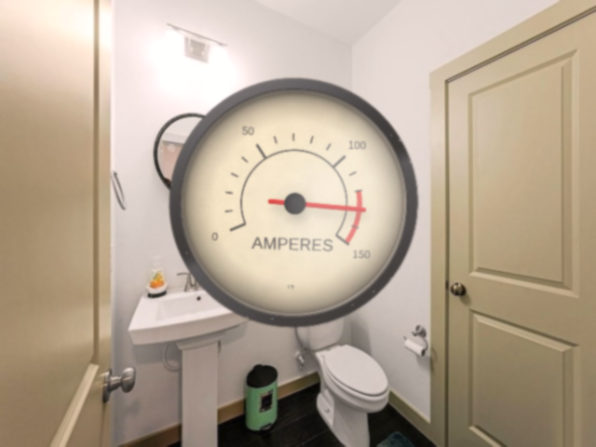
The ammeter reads **130** A
